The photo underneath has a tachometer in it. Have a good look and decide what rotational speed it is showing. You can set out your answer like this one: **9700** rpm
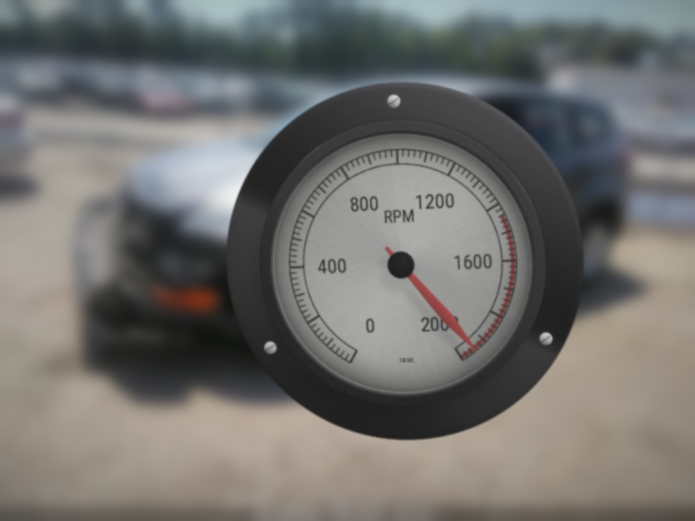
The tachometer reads **1940** rpm
